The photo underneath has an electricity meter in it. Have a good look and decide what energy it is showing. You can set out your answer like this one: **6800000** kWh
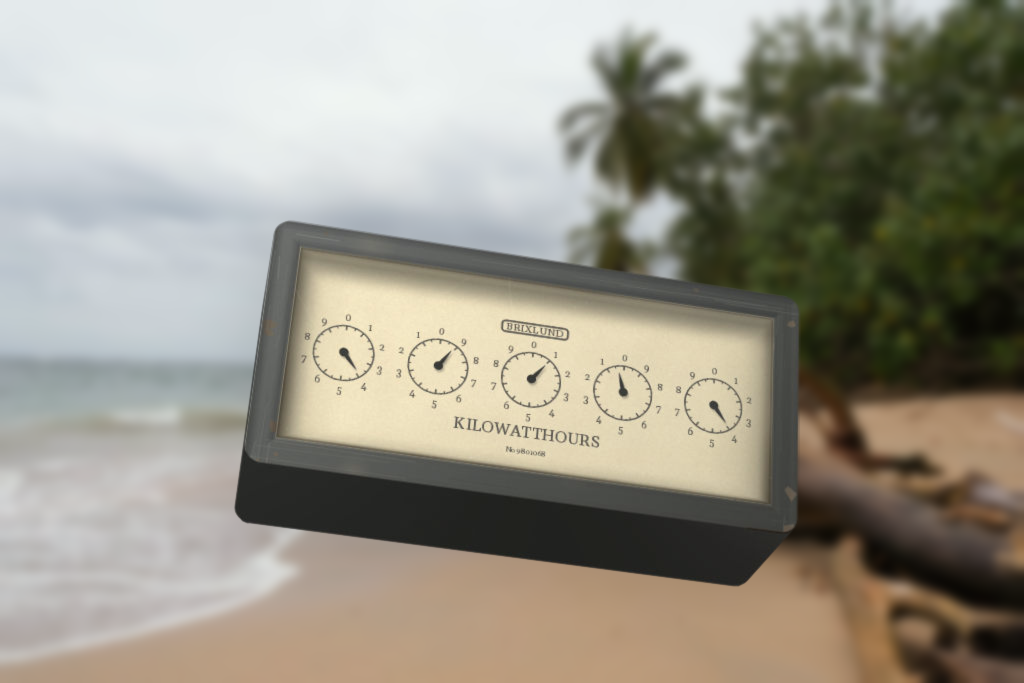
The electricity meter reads **39104** kWh
